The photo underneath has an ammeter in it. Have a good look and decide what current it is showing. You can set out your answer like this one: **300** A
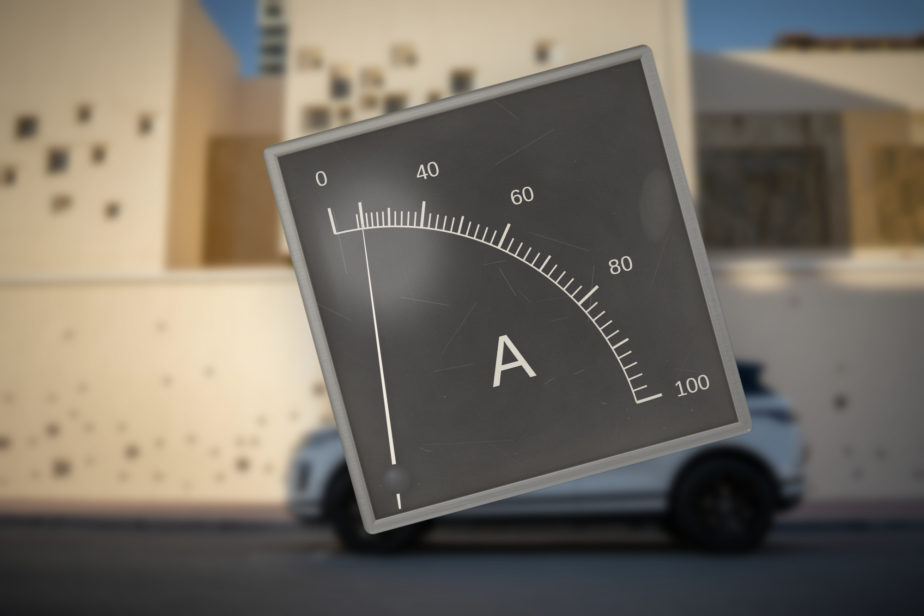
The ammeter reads **20** A
